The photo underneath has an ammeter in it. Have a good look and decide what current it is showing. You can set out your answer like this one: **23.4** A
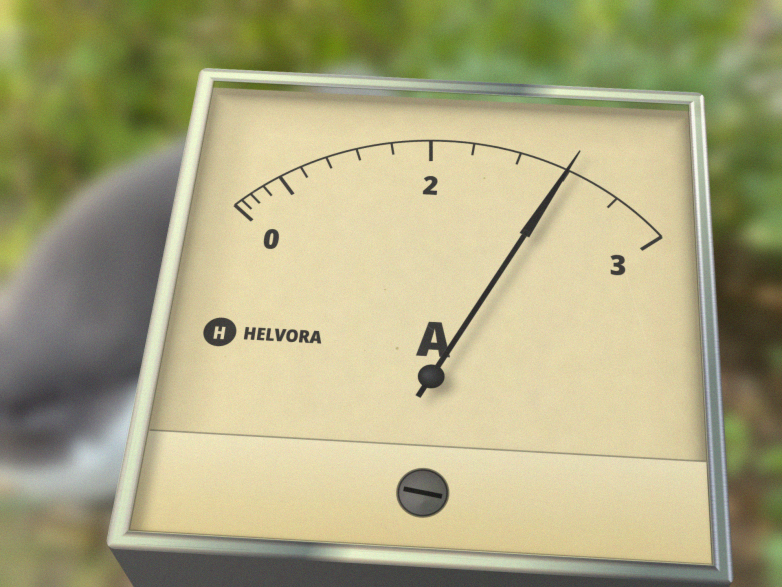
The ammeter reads **2.6** A
